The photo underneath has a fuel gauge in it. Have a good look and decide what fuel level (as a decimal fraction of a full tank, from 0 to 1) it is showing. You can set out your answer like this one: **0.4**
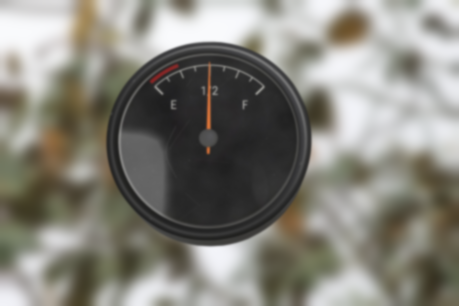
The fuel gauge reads **0.5**
